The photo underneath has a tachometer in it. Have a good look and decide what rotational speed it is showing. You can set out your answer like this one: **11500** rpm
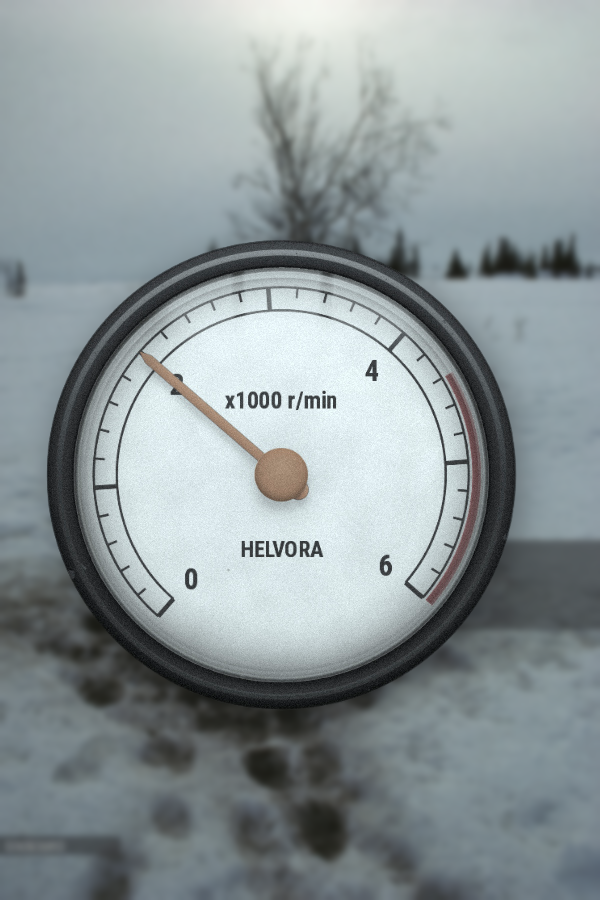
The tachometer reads **2000** rpm
